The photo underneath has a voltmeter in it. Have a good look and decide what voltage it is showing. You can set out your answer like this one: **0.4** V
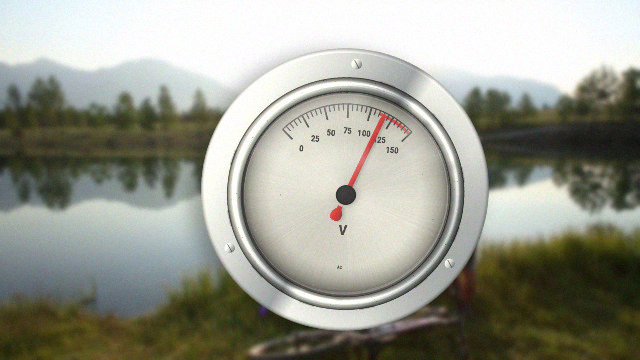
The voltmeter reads **115** V
